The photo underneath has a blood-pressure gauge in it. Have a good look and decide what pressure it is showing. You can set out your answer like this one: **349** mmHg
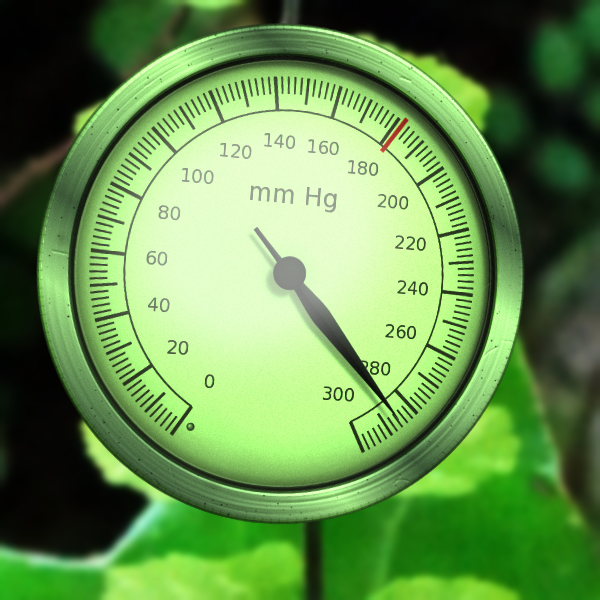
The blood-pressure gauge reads **286** mmHg
